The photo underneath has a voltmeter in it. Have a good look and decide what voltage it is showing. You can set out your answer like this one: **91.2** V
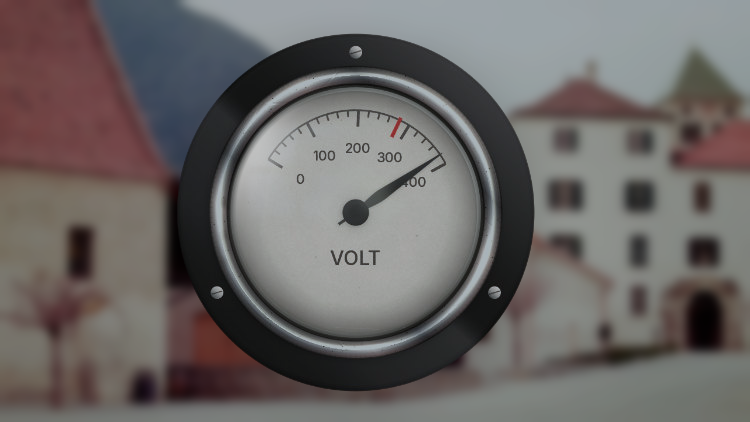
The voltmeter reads **380** V
